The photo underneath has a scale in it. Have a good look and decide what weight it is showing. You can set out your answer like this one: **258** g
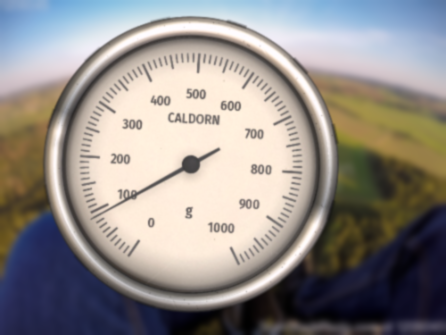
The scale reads **90** g
